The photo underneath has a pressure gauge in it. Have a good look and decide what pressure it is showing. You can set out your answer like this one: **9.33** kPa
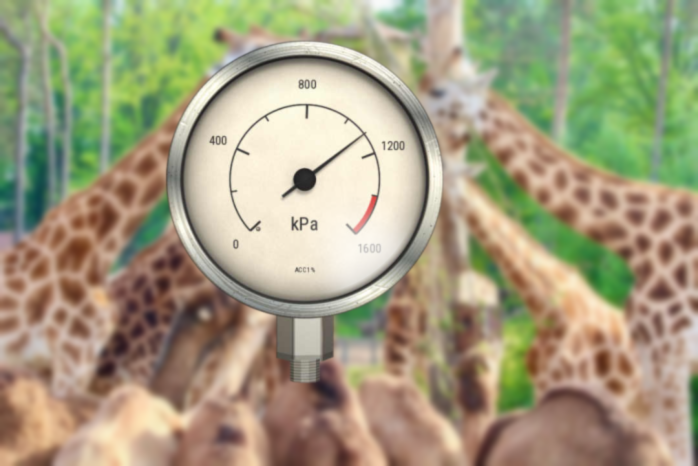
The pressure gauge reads **1100** kPa
